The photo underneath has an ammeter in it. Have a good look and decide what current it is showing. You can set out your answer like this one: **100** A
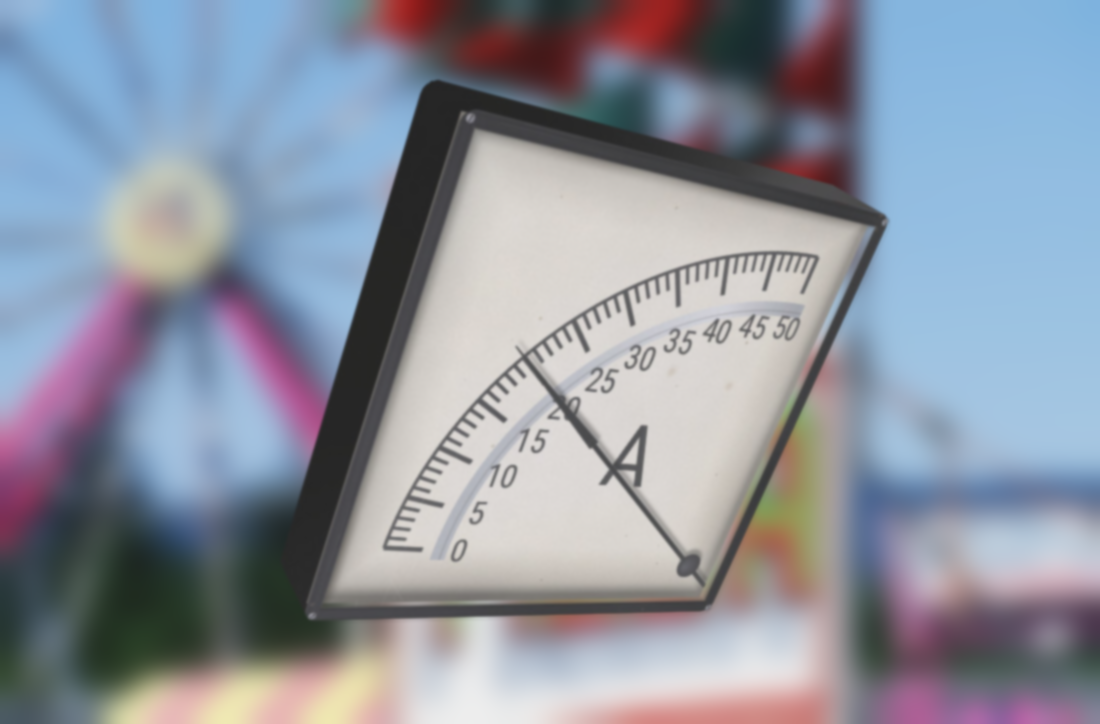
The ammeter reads **20** A
